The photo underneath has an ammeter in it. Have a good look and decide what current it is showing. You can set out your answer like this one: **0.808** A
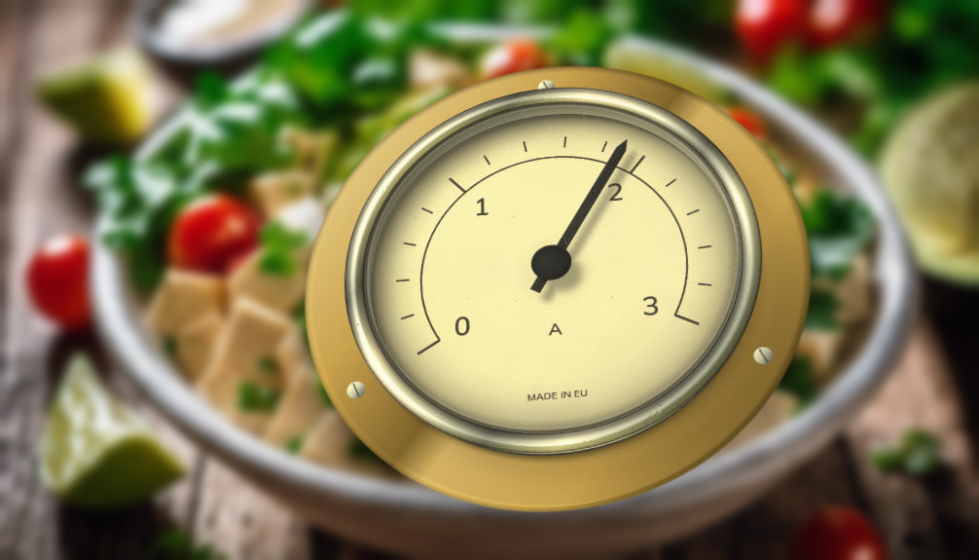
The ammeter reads **1.9** A
